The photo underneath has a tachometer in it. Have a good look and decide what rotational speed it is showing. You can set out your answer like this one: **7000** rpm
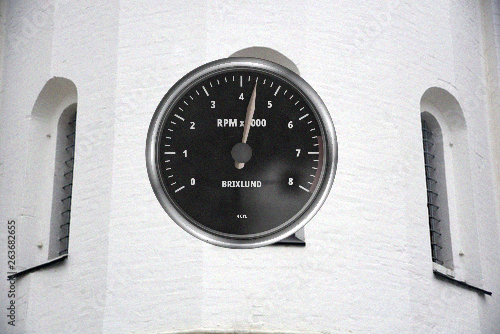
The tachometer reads **4400** rpm
